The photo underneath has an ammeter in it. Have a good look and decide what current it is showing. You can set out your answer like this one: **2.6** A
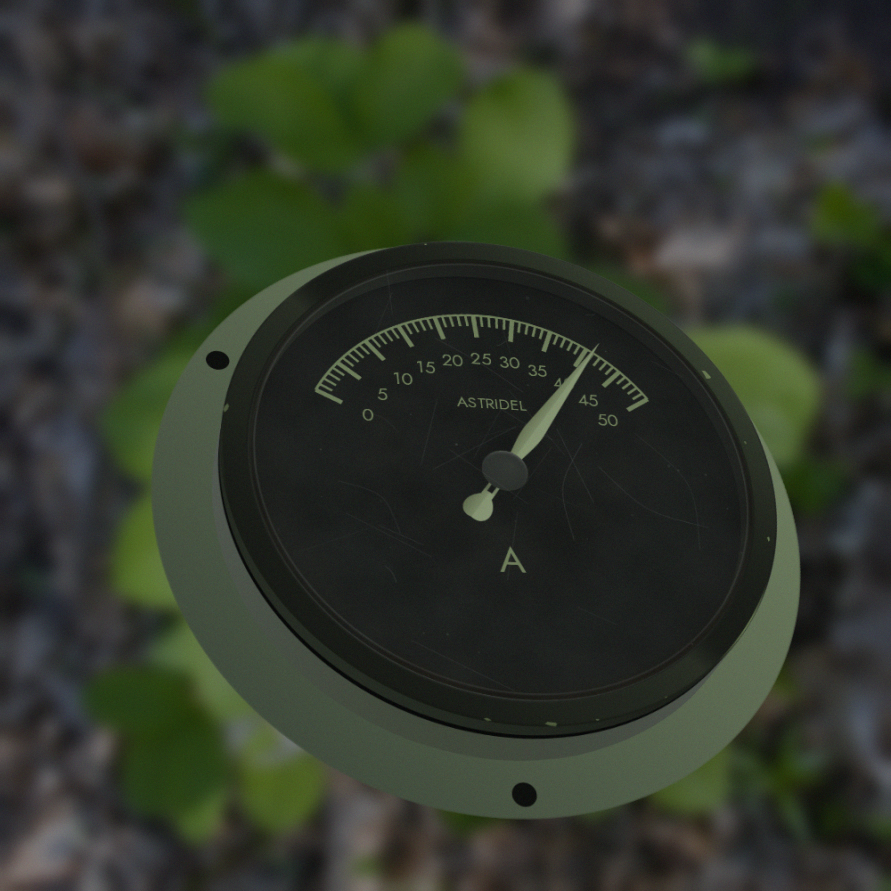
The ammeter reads **41** A
